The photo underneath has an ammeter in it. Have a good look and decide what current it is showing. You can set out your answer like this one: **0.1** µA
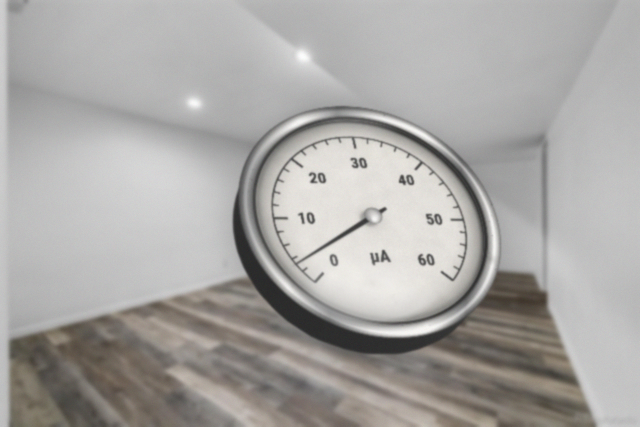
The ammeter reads **3** µA
